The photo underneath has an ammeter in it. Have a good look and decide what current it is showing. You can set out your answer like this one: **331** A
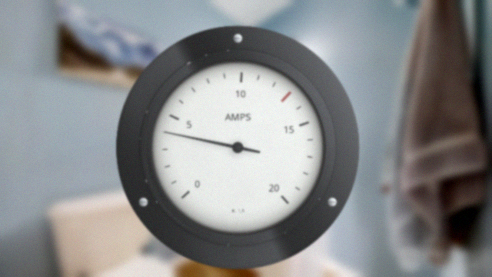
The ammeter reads **4** A
